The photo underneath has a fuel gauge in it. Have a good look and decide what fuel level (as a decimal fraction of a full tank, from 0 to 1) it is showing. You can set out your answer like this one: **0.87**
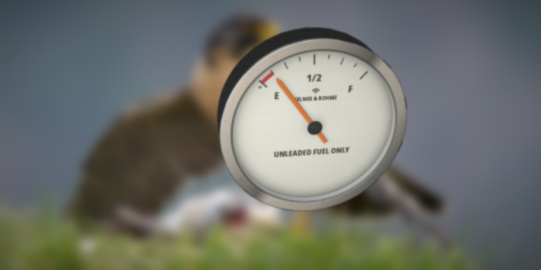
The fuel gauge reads **0.125**
